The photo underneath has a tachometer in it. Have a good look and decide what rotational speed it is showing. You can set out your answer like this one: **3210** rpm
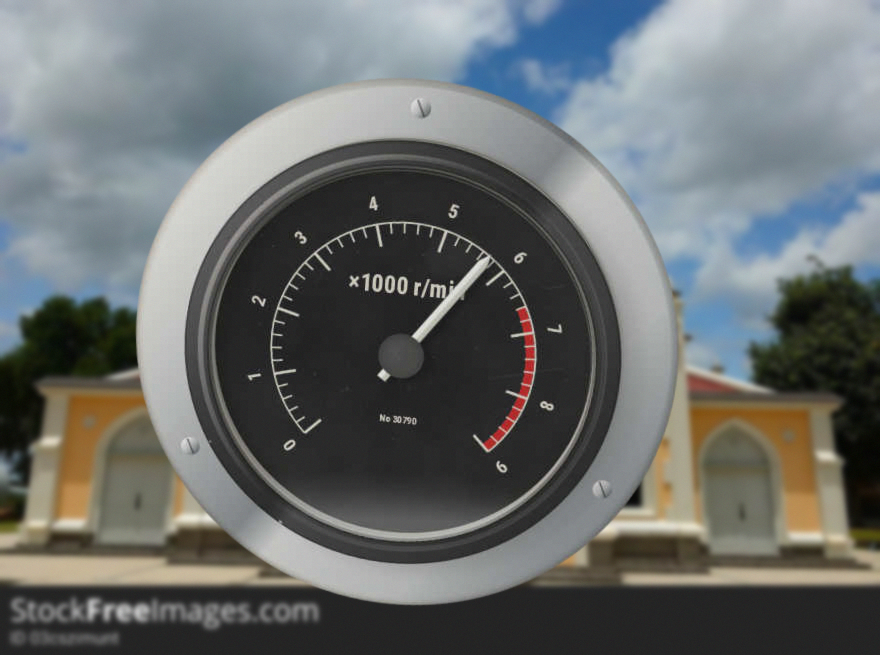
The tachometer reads **5700** rpm
